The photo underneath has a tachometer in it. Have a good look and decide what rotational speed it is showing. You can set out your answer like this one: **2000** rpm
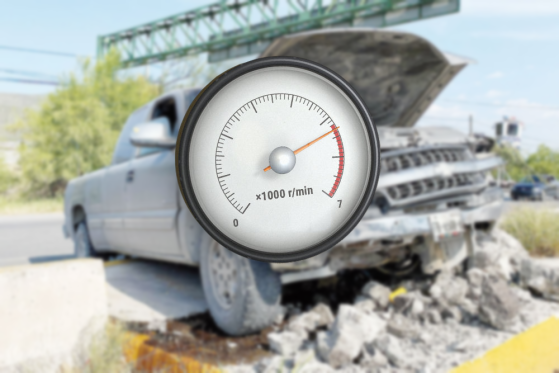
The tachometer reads **5300** rpm
